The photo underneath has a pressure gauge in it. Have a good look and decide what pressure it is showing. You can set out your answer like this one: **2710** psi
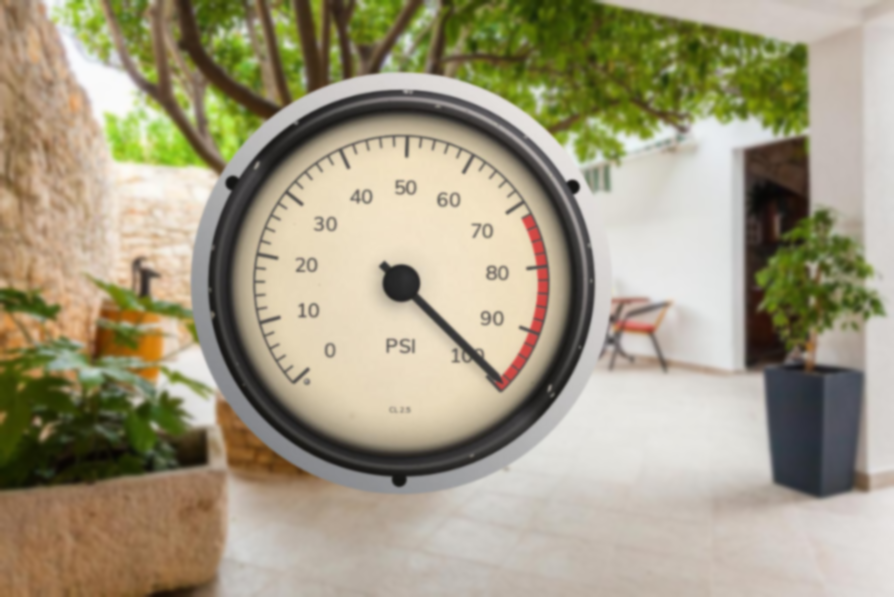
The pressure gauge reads **99** psi
